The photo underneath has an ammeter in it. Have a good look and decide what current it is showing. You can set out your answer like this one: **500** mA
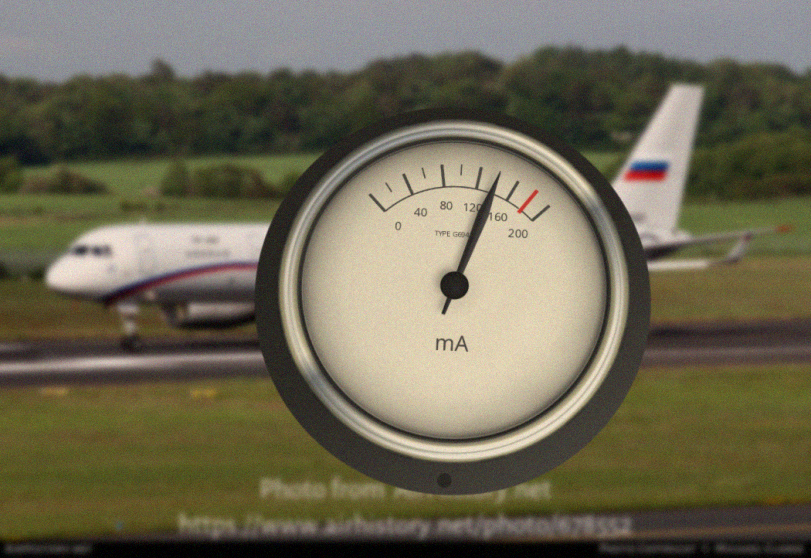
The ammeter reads **140** mA
